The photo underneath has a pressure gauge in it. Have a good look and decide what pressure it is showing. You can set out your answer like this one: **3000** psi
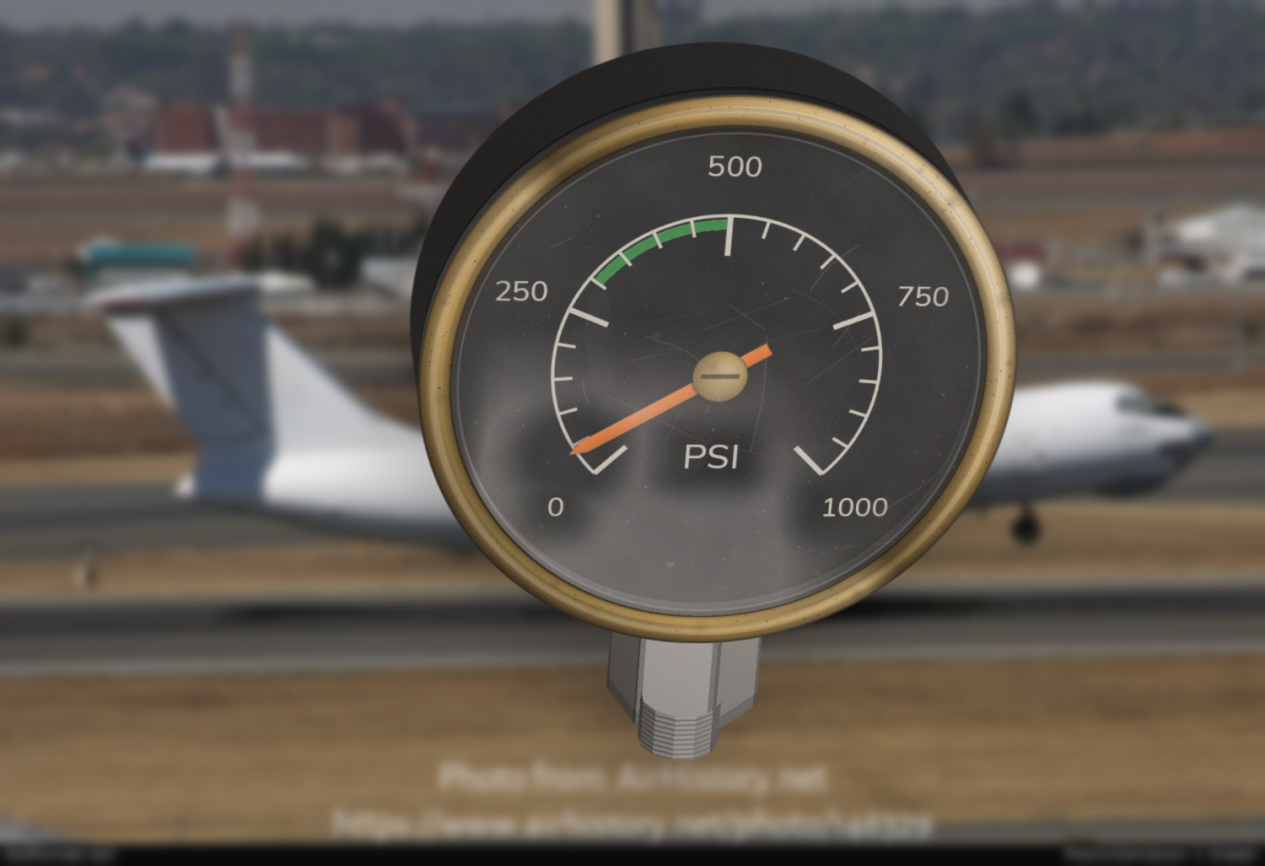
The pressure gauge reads **50** psi
